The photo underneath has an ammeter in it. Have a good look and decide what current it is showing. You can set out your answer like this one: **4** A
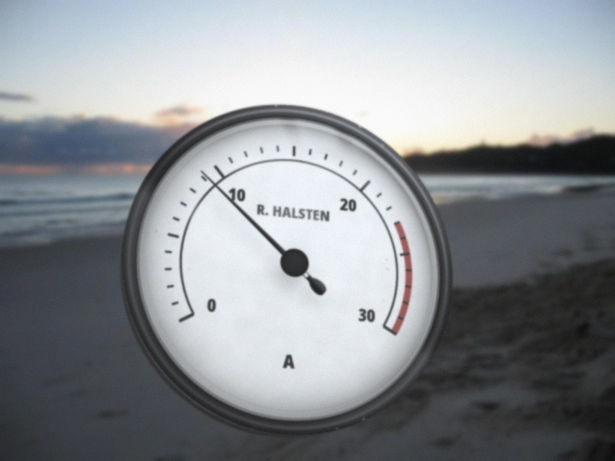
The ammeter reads **9** A
